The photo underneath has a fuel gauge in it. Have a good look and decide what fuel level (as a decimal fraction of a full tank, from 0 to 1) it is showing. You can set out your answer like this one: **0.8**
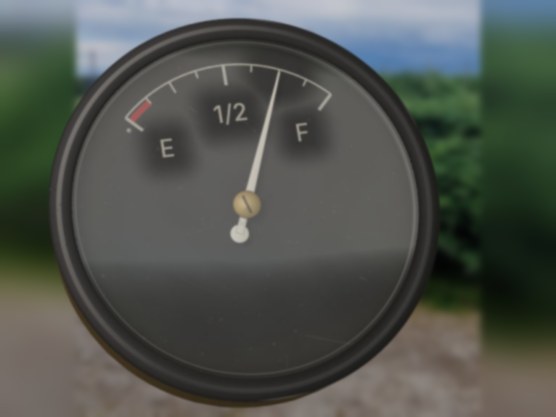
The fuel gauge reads **0.75**
